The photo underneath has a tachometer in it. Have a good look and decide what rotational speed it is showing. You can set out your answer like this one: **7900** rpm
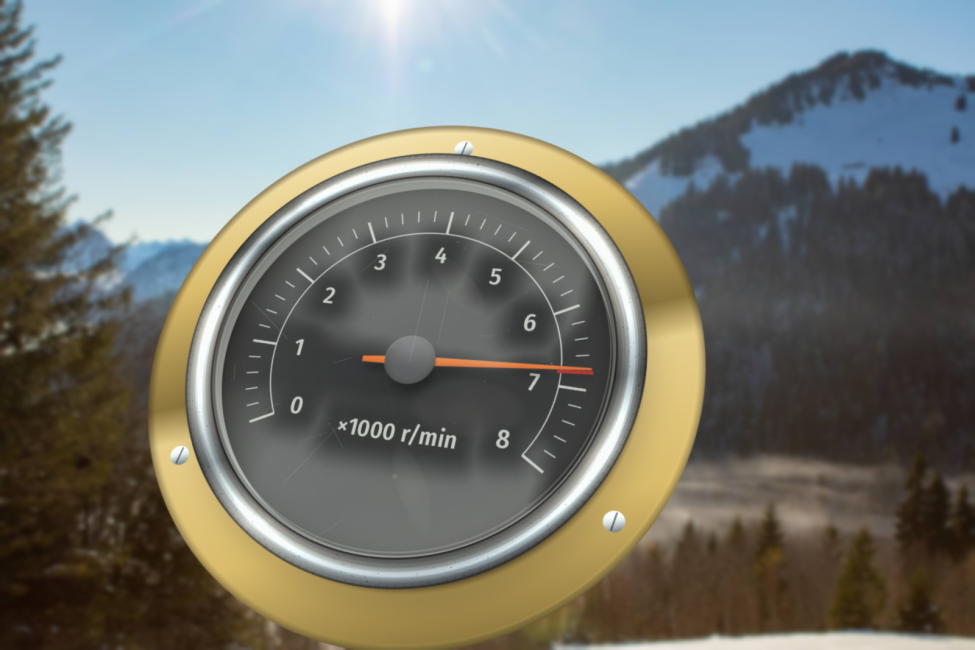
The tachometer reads **6800** rpm
